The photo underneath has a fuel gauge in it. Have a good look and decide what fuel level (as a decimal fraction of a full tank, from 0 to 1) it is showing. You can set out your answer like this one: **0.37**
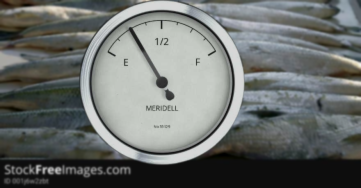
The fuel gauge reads **0.25**
